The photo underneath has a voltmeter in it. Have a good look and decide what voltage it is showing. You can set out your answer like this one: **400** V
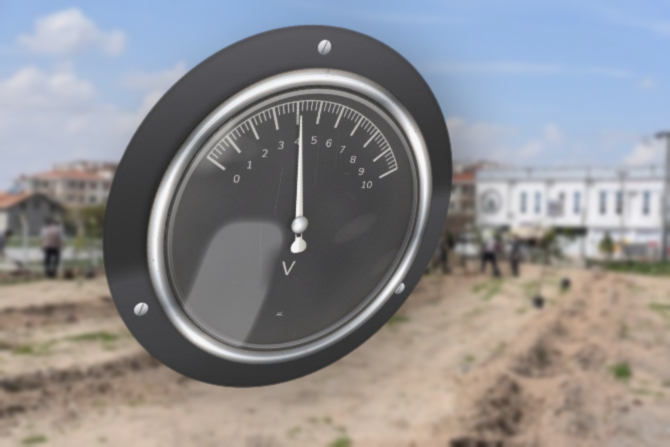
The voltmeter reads **4** V
